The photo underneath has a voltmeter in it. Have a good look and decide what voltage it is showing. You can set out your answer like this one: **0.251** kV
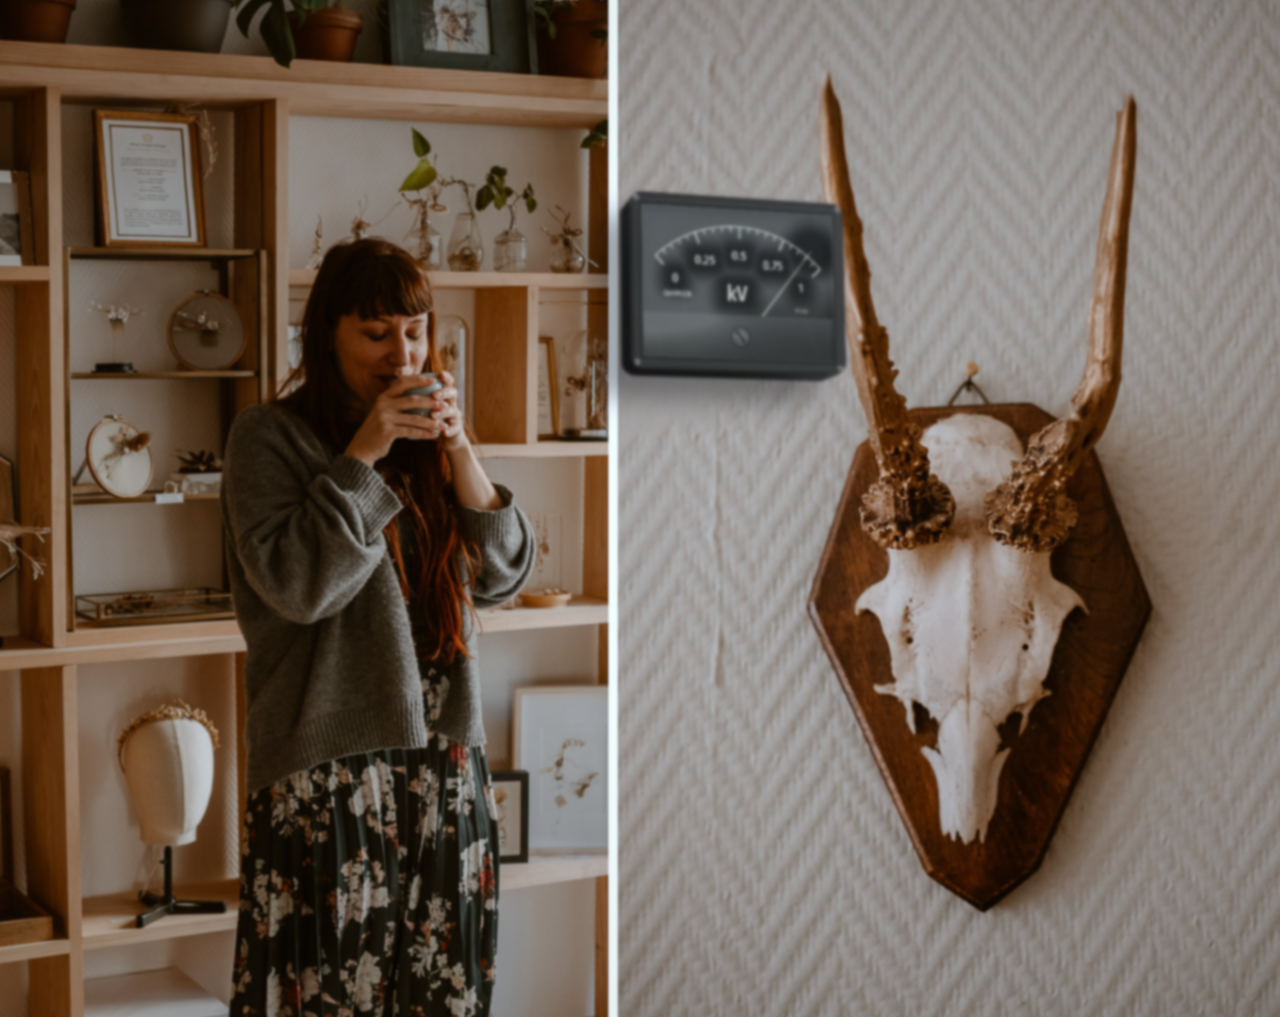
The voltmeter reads **0.9** kV
